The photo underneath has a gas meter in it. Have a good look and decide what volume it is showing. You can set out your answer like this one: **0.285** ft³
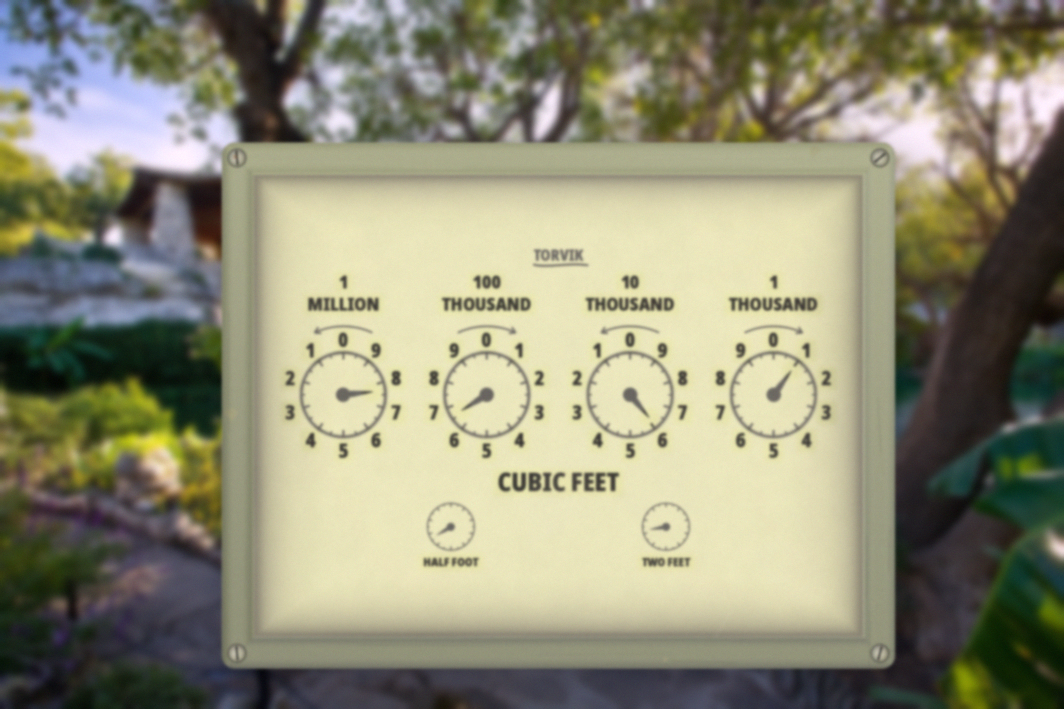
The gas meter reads **766100** ft³
